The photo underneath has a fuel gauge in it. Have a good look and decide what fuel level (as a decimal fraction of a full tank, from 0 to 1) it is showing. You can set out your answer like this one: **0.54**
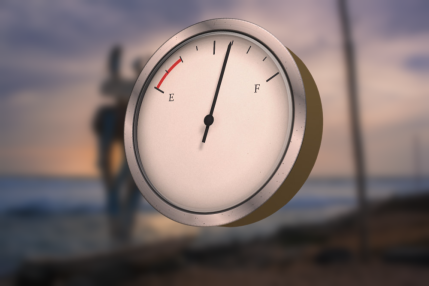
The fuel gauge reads **0.625**
